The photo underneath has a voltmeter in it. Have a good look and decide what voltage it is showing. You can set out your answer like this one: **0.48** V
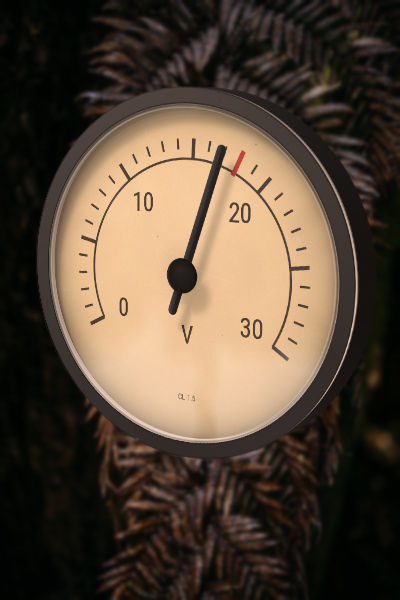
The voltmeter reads **17** V
